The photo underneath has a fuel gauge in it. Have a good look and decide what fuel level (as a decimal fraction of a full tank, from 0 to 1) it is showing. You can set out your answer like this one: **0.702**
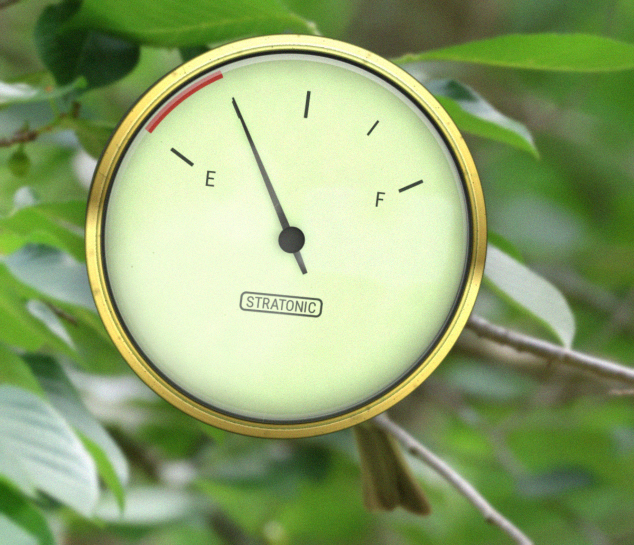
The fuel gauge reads **0.25**
